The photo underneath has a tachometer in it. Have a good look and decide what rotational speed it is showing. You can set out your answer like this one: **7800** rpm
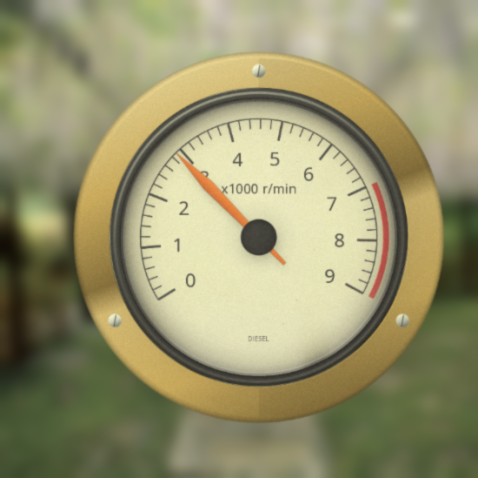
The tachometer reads **2900** rpm
